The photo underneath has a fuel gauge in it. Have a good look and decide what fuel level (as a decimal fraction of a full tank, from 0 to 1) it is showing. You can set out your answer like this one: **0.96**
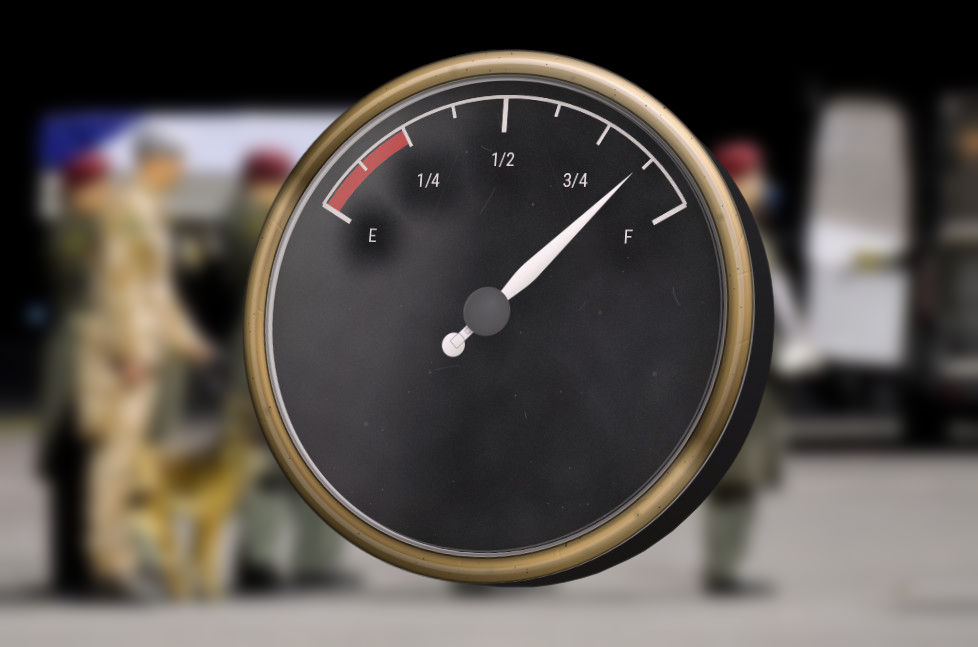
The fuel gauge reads **0.875**
